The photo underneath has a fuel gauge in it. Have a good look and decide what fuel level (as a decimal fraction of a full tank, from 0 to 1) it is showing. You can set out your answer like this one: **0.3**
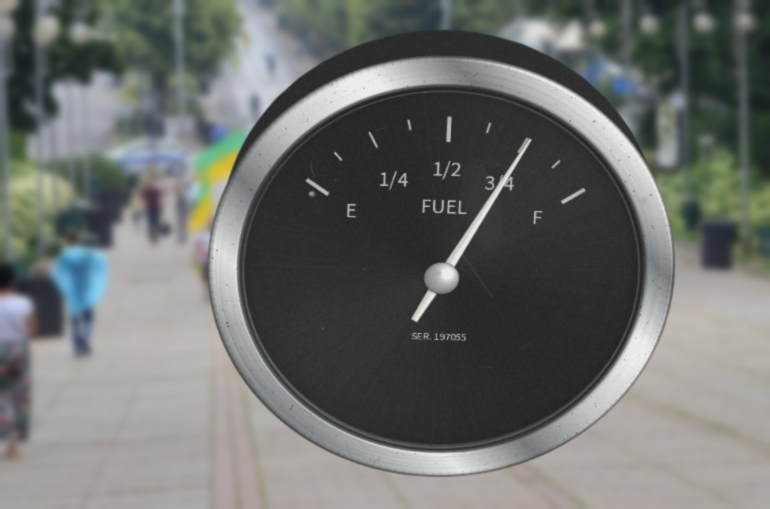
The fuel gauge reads **0.75**
